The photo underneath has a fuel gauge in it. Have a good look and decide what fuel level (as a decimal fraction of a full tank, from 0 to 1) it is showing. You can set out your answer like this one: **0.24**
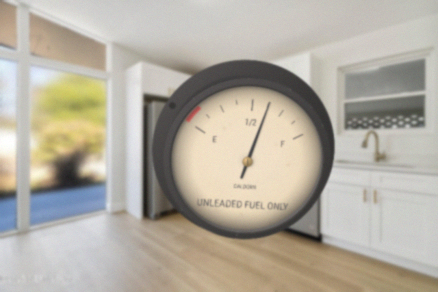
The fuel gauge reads **0.625**
